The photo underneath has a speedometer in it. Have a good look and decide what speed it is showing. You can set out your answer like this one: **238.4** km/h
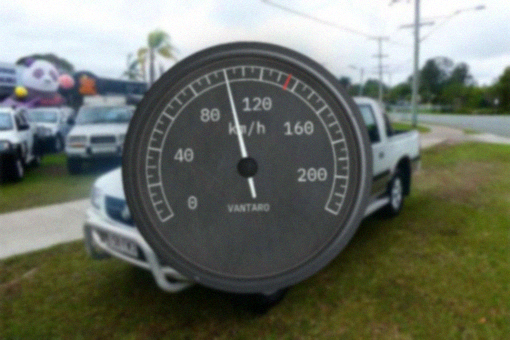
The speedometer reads **100** km/h
